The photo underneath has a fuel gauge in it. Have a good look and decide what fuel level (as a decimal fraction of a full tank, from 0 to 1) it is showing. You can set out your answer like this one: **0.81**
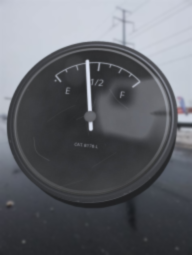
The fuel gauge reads **0.375**
